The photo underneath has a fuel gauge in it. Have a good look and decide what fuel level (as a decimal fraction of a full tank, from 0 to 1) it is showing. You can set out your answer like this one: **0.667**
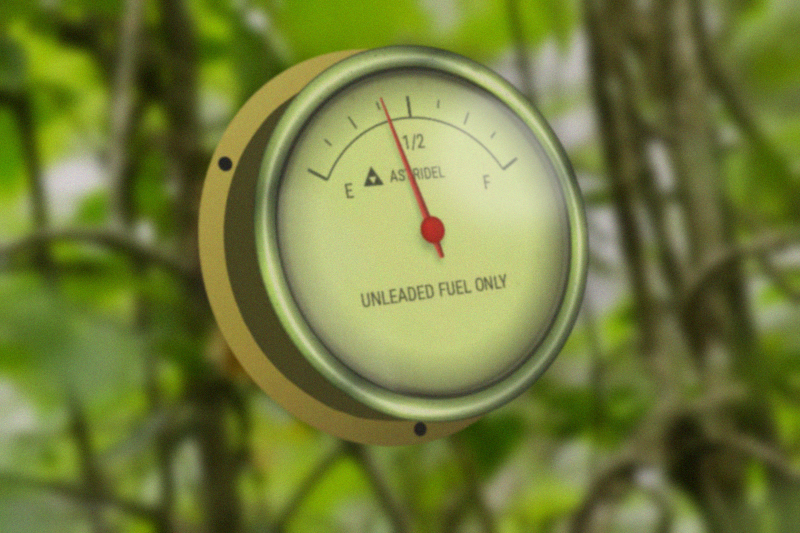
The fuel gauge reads **0.375**
